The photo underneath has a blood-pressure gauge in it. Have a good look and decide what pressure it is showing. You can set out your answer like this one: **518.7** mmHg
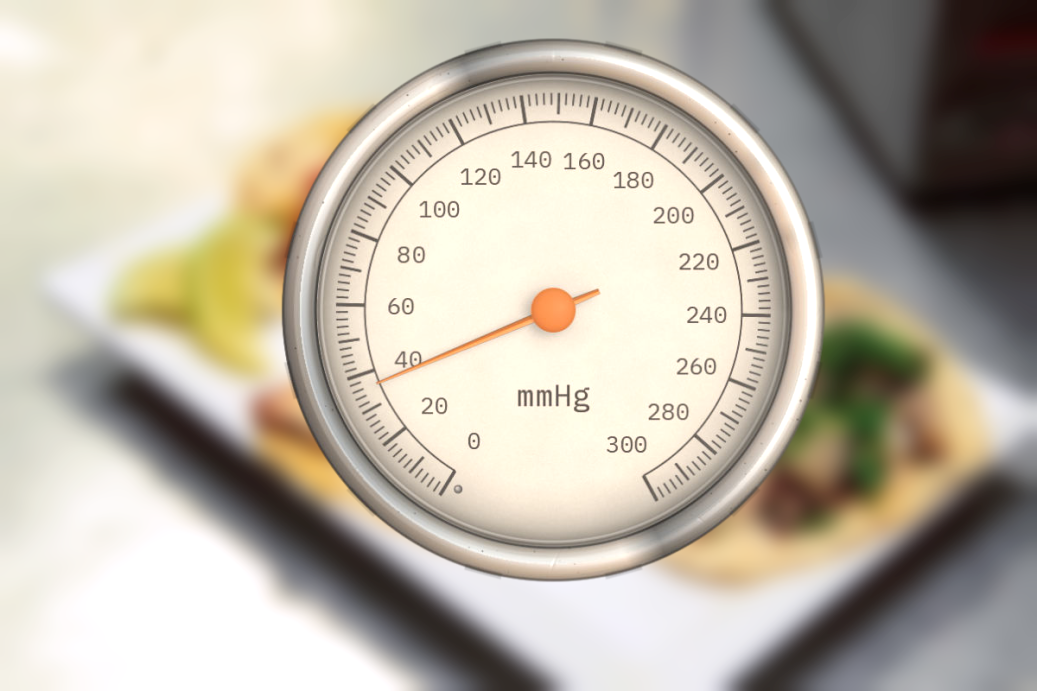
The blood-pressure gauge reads **36** mmHg
